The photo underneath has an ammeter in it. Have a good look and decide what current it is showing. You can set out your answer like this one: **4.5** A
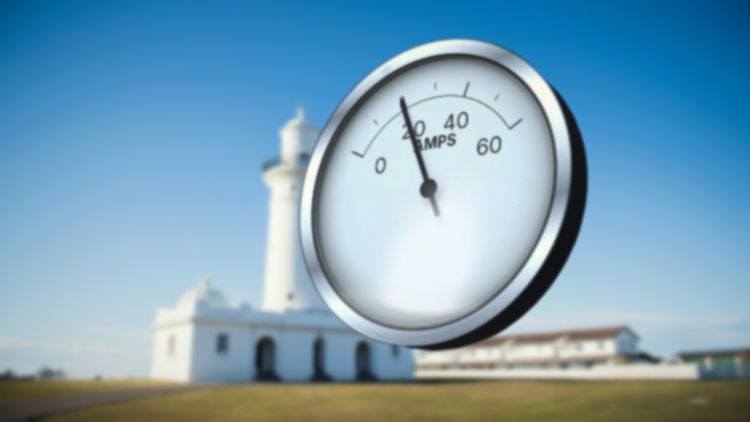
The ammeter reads **20** A
